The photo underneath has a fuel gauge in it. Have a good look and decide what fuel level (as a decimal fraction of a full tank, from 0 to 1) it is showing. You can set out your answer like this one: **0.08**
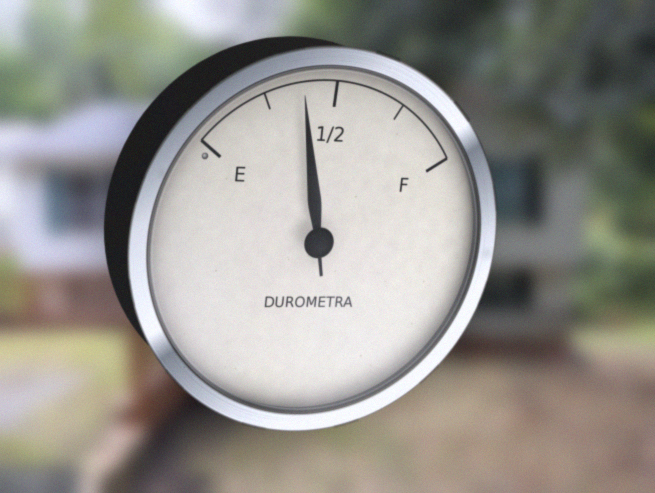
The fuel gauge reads **0.375**
